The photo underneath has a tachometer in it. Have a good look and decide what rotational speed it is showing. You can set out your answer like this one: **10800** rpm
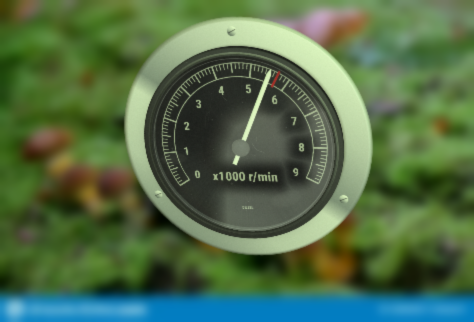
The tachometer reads **5500** rpm
